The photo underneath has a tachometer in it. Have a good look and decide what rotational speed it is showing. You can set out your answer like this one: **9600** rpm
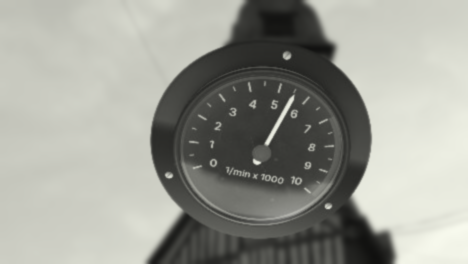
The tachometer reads **5500** rpm
